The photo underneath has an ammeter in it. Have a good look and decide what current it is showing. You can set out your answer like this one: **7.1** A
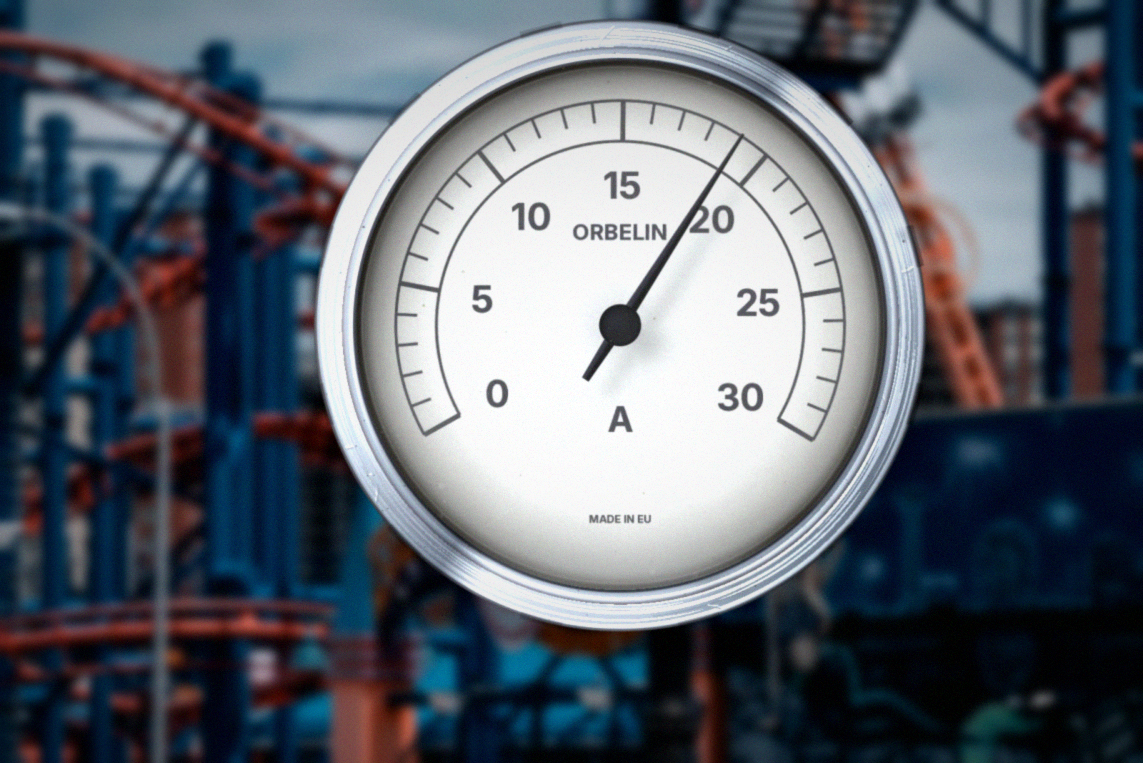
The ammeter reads **19** A
